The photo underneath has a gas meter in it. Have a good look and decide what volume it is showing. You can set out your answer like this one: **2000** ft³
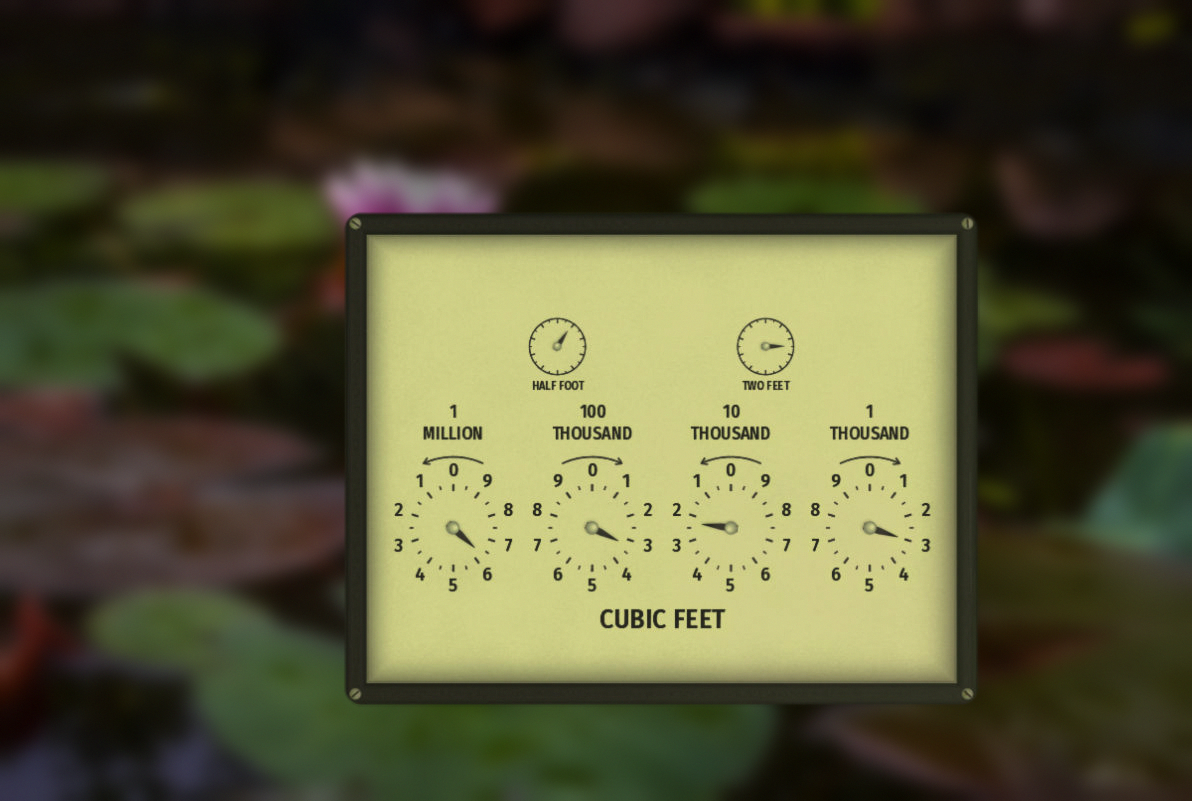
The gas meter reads **632300** ft³
